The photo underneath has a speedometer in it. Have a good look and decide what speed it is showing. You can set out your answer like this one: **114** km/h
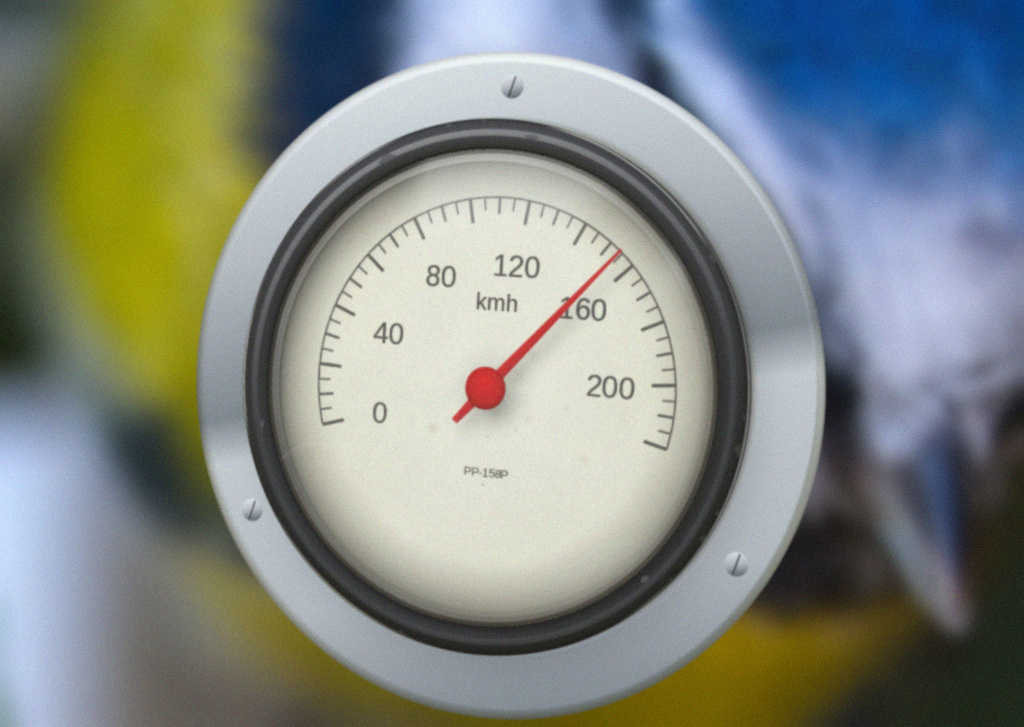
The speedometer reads **155** km/h
